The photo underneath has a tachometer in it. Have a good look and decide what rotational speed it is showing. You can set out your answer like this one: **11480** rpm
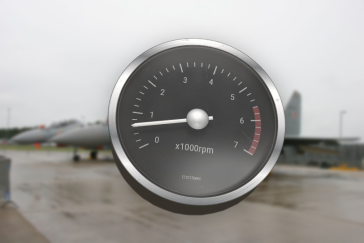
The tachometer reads **600** rpm
